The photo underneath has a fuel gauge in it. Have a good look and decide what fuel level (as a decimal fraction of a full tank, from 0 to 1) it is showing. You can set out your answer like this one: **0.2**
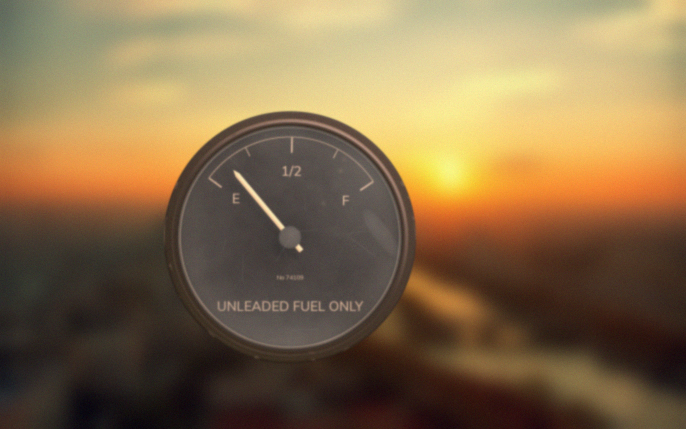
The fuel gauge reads **0.125**
